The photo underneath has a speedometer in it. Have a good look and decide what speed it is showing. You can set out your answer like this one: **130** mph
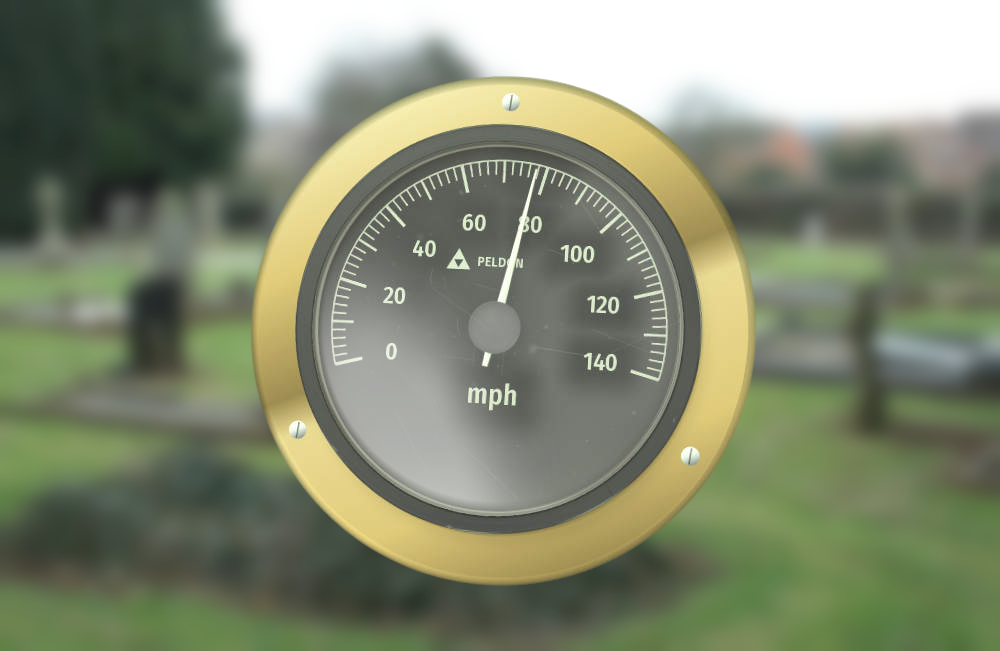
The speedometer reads **78** mph
